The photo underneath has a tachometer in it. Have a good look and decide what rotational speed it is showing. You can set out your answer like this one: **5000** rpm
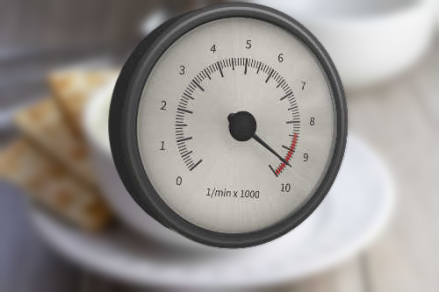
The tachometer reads **9500** rpm
